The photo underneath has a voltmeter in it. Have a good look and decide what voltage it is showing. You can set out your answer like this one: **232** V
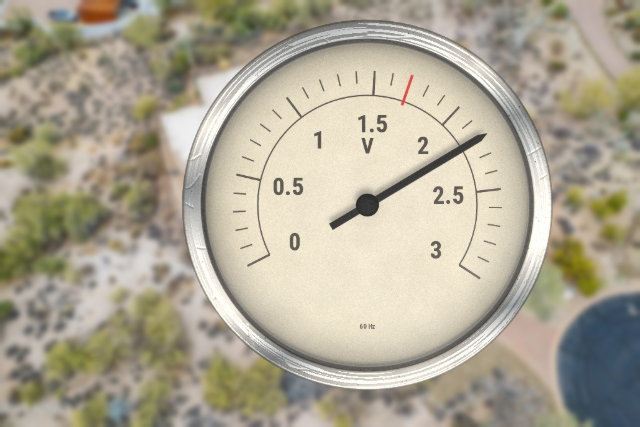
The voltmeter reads **2.2** V
